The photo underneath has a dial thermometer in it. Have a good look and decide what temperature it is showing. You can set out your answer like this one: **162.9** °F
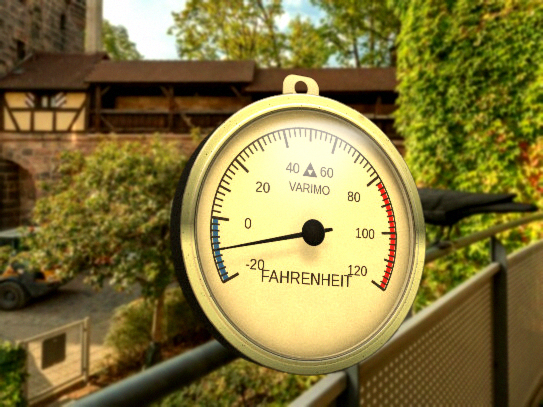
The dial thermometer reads **-10** °F
